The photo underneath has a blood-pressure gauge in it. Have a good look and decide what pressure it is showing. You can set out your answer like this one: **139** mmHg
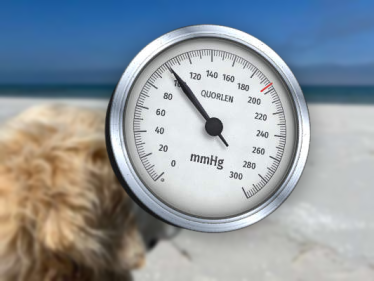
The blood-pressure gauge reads **100** mmHg
